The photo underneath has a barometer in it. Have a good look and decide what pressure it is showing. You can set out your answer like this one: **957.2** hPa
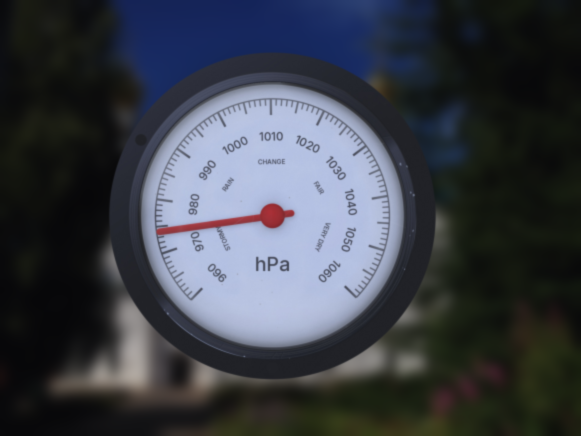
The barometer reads **974** hPa
